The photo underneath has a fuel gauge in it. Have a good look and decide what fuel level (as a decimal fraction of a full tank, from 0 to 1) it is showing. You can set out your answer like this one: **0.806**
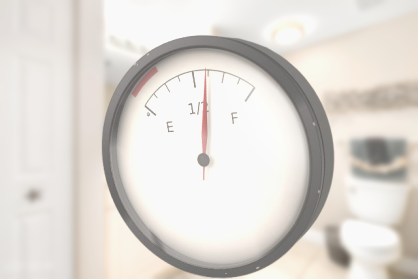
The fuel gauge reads **0.625**
